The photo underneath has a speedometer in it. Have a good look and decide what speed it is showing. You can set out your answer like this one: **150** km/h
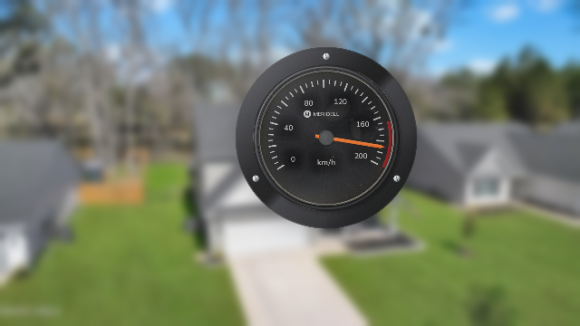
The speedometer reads **185** km/h
